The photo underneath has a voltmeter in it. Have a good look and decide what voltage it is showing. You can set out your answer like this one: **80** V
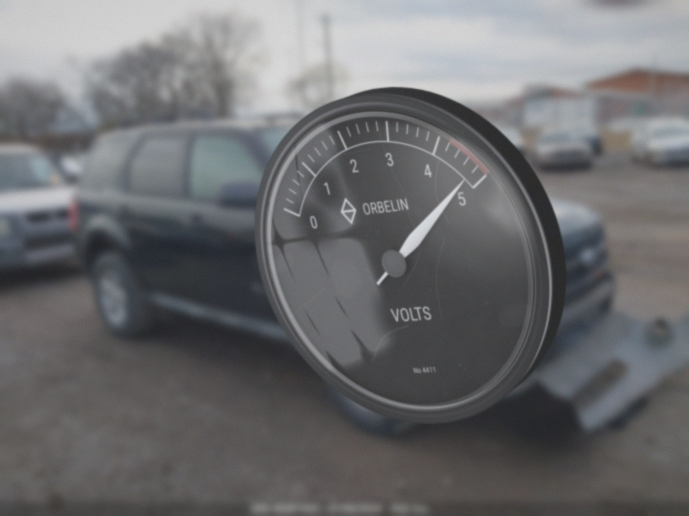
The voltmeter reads **4.8** V
